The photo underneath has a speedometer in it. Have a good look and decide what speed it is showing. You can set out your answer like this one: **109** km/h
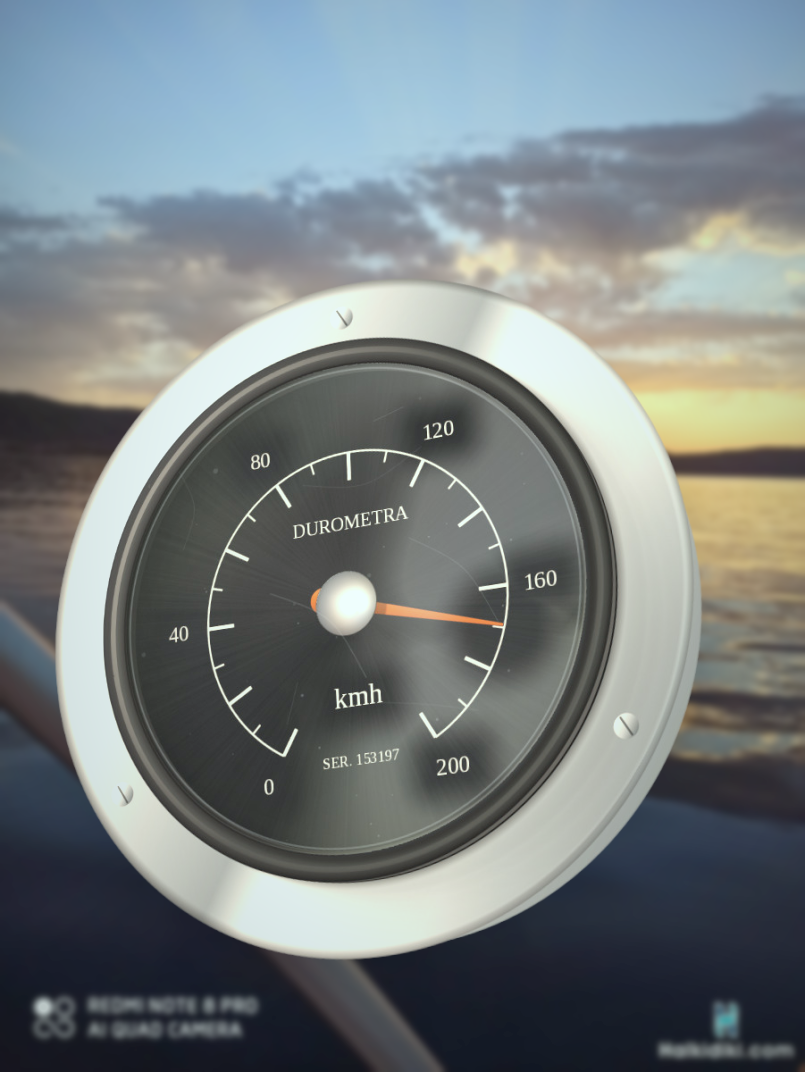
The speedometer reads **170** km/h
